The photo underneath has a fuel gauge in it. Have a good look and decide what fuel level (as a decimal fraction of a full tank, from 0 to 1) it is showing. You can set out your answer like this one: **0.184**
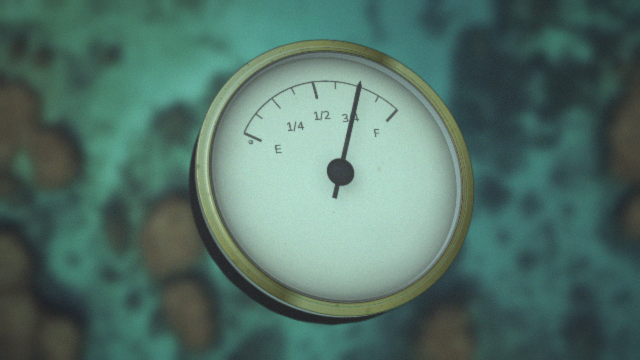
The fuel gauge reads **0.75**
